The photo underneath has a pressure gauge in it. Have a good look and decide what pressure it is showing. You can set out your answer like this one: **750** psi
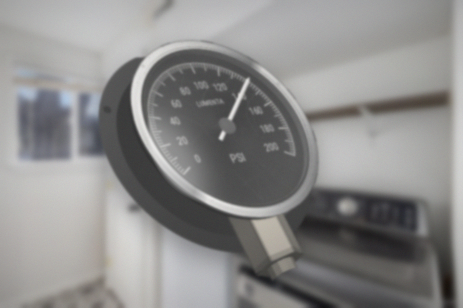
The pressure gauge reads **140** psi
